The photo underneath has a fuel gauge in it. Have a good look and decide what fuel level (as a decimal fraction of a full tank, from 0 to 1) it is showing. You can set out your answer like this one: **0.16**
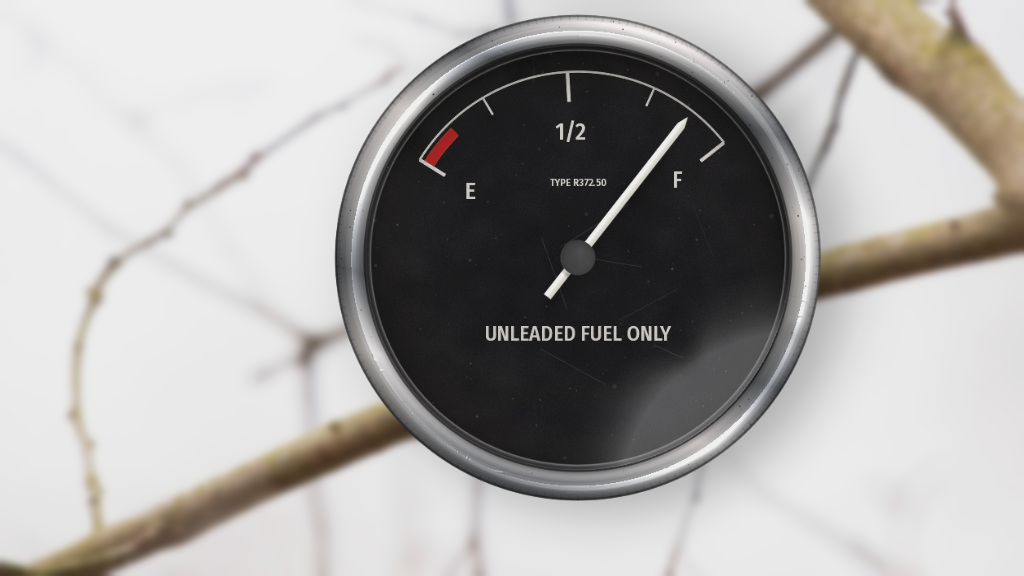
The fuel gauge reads **0.875**
